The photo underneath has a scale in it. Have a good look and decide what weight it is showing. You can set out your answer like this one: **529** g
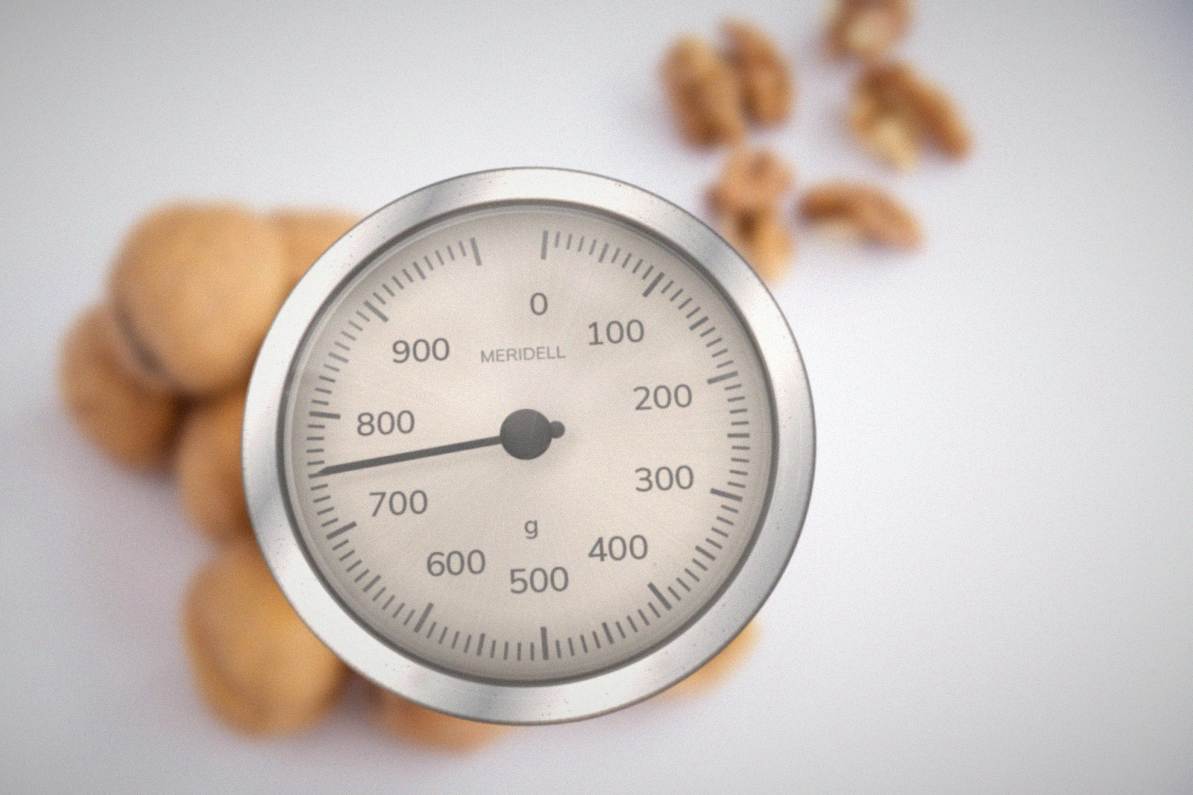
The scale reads **750** g
